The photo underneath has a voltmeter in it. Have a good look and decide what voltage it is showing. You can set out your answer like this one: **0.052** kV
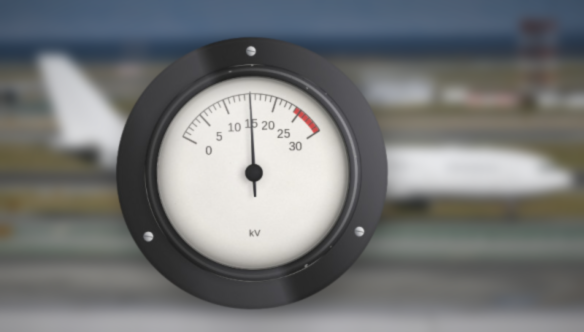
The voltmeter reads **15** kV
